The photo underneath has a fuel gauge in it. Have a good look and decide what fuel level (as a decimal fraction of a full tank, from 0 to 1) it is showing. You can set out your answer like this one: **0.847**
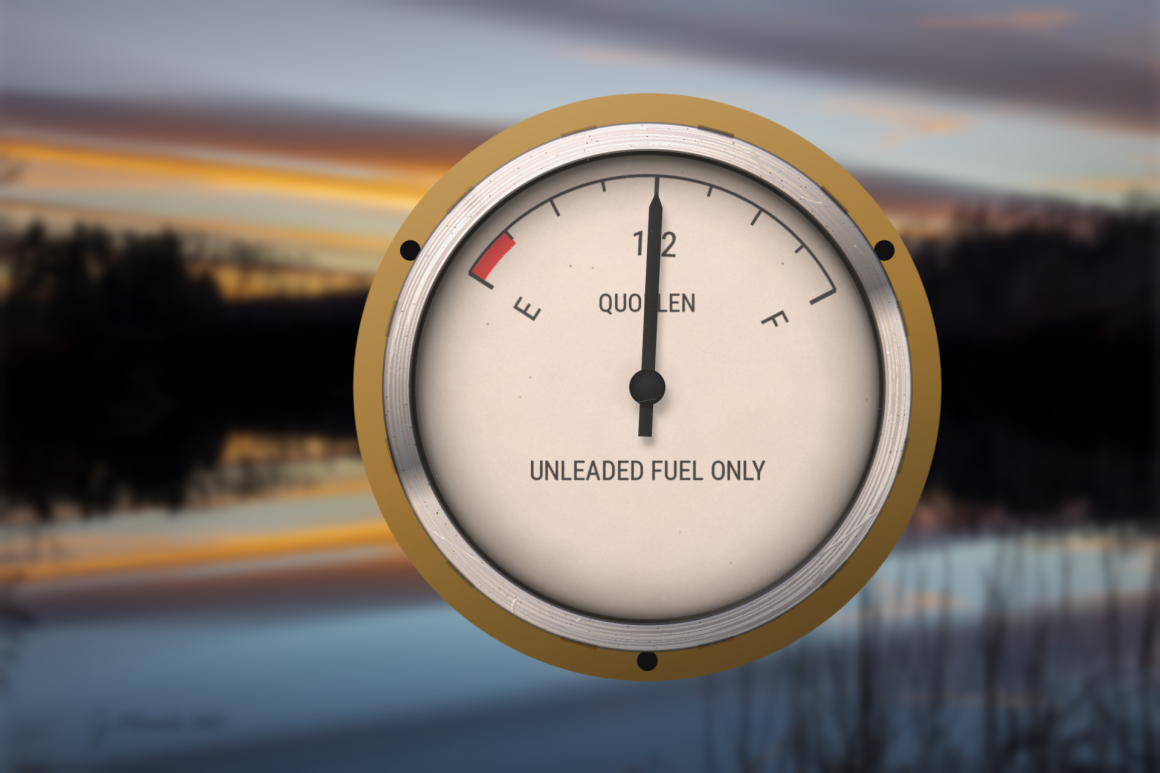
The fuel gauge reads **0.5**
